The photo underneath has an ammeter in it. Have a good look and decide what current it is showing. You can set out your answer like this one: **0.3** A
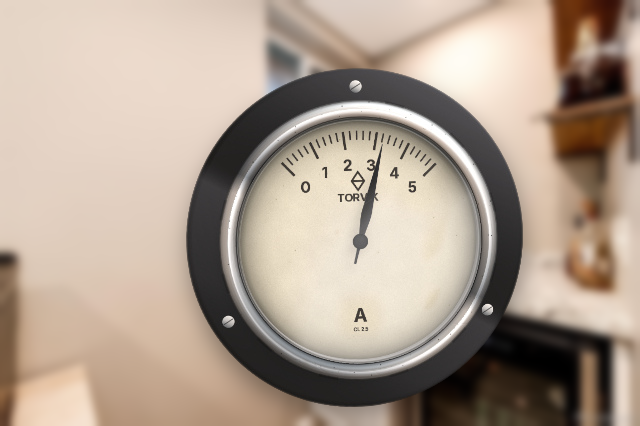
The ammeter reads **3.2** A
